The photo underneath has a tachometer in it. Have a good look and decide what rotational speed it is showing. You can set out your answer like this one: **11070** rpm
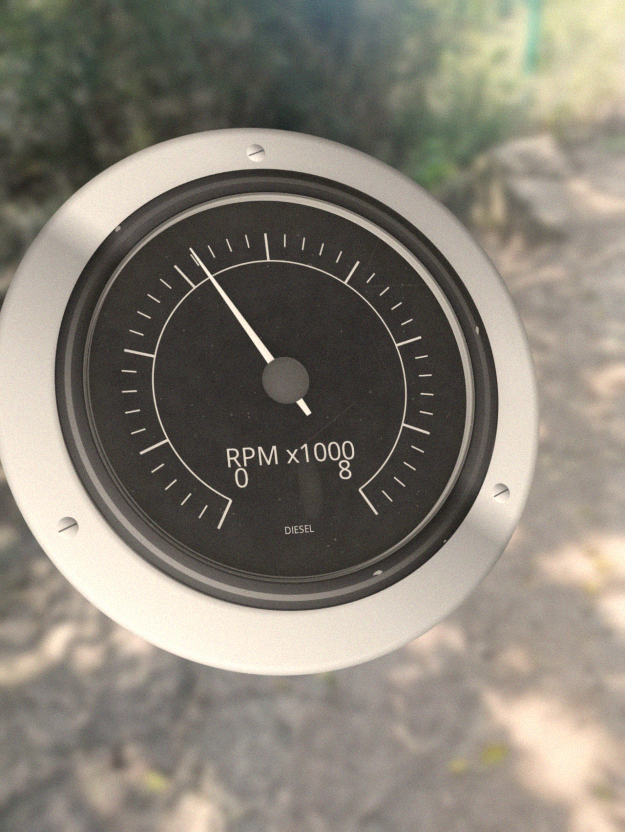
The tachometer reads **3200** rpm
